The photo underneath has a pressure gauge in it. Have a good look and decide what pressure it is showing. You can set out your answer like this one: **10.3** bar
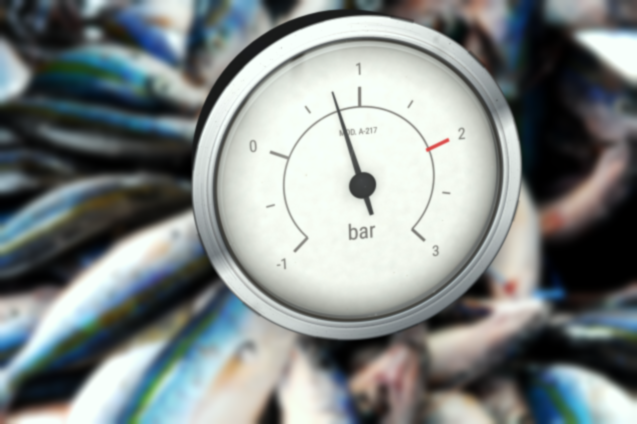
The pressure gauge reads **0.75** bar
